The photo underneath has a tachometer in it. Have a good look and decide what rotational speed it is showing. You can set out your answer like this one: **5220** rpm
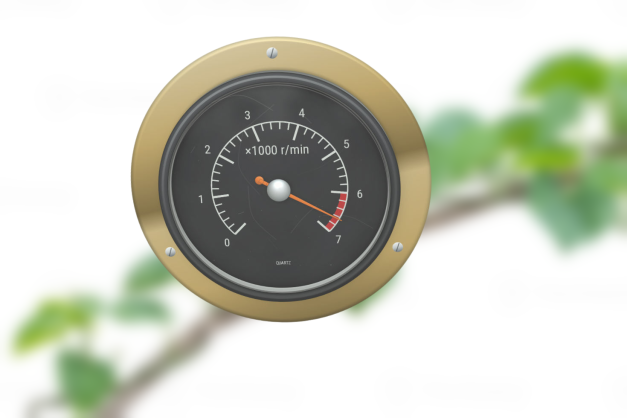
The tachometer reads **6600** rpm
